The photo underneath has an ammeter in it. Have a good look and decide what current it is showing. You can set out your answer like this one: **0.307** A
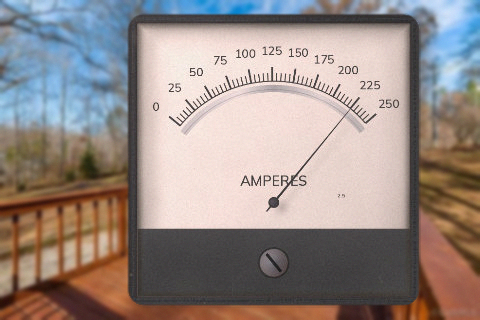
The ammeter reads **225** A
